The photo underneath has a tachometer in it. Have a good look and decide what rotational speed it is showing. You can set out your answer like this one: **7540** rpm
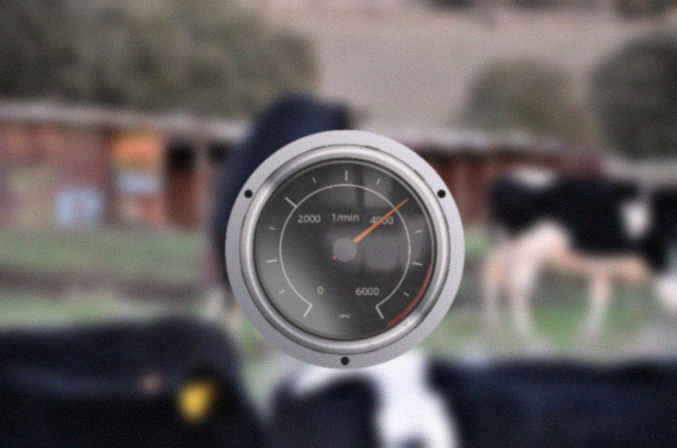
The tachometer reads **4000** rpm
